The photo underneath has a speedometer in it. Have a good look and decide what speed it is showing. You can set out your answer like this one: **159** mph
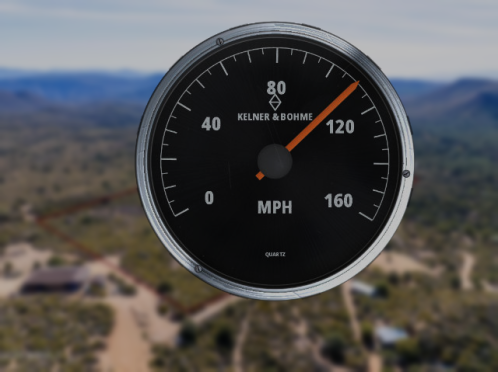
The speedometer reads **110** mph
